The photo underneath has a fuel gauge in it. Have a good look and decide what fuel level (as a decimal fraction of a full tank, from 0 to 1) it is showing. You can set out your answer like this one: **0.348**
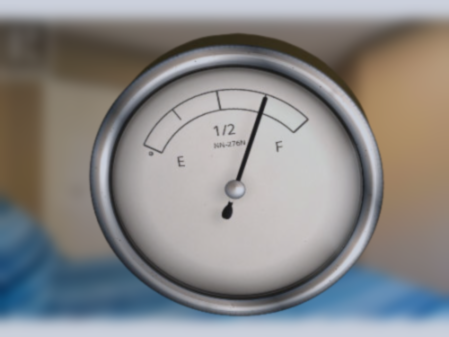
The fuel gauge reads **0.75**
